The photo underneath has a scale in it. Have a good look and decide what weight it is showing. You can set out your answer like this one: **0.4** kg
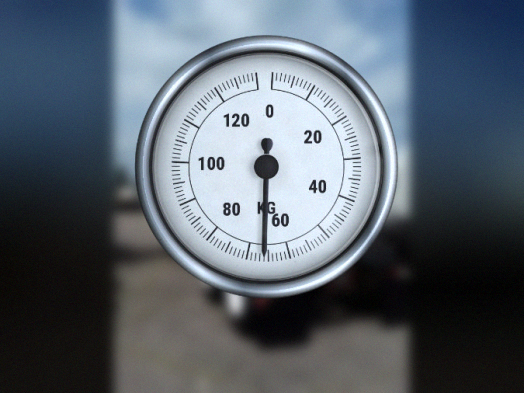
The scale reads **66** kg
